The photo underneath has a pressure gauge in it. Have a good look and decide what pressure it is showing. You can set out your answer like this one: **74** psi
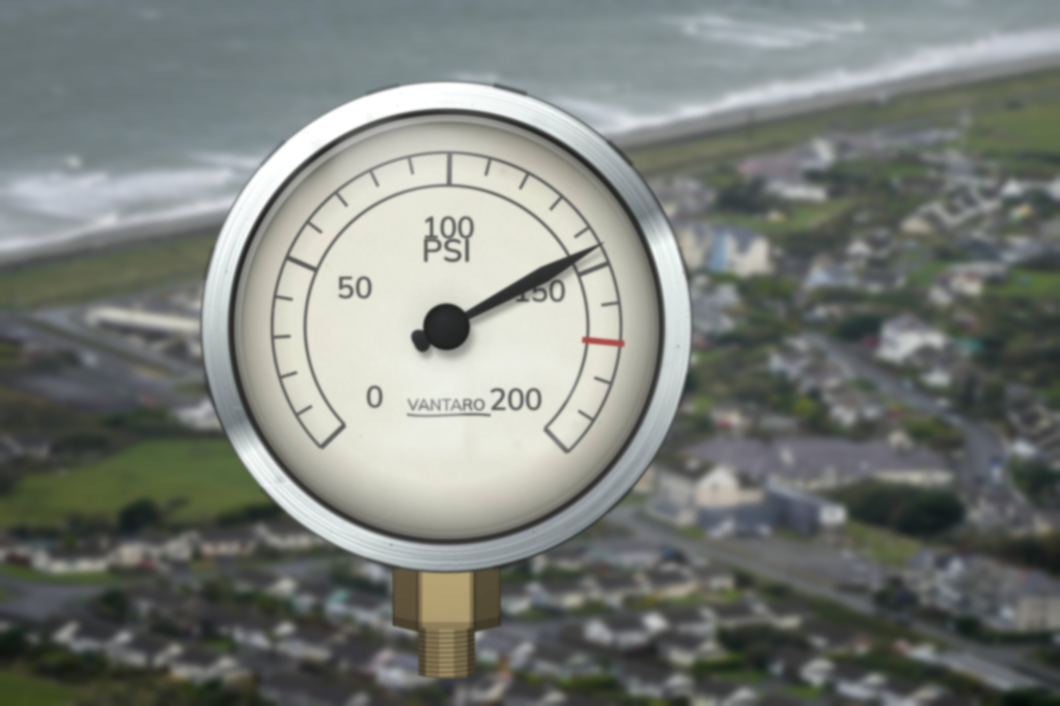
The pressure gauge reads **145** psi
